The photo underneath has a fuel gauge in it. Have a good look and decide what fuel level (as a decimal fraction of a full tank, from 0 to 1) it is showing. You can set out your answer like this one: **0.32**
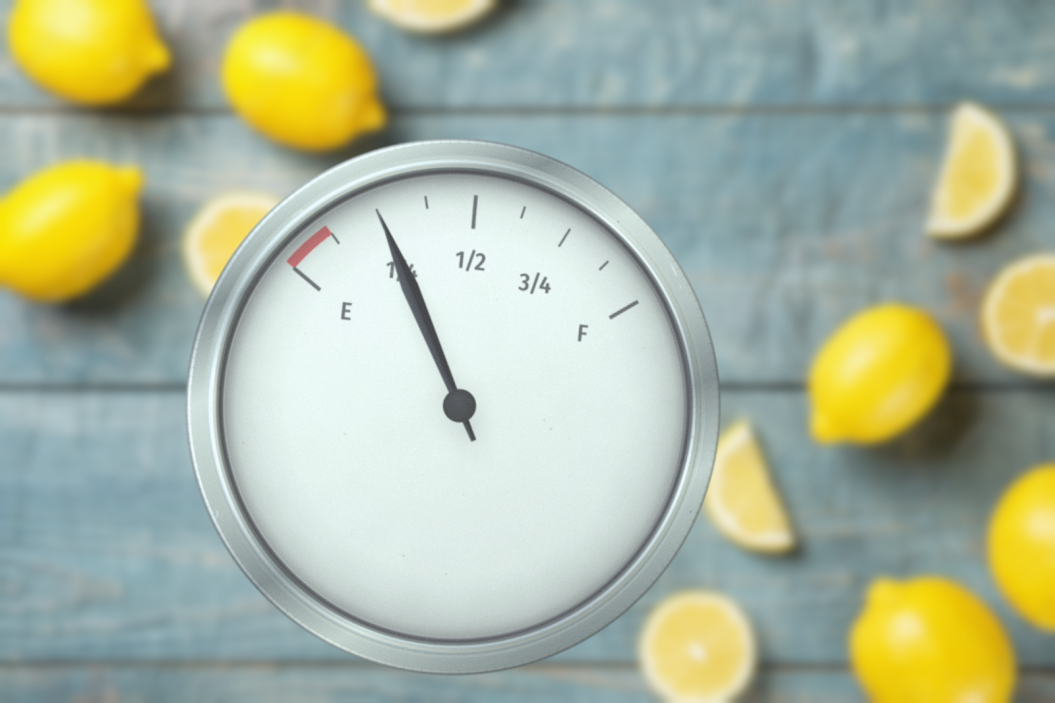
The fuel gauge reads **0.25**
